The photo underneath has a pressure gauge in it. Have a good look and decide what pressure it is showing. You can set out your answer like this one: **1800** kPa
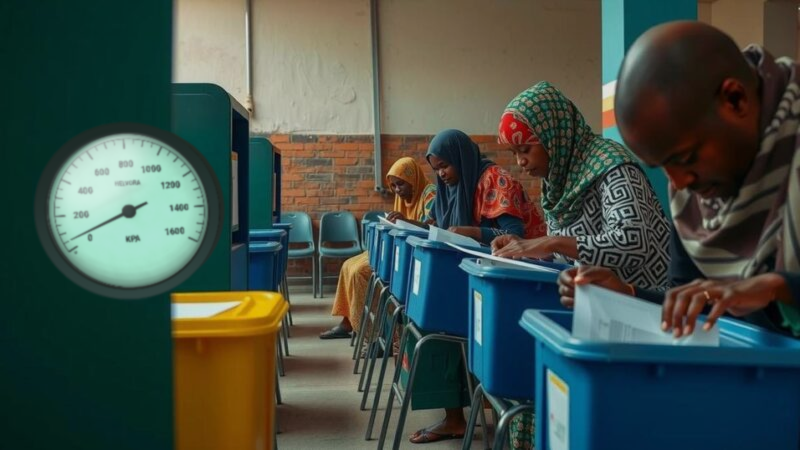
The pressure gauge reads **50** kPa
